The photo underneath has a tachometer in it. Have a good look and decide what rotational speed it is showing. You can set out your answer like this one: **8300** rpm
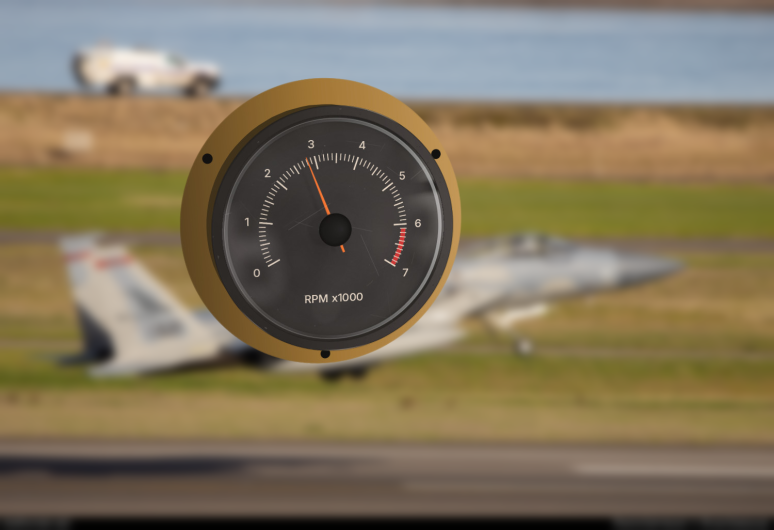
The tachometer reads **2800** rpm
